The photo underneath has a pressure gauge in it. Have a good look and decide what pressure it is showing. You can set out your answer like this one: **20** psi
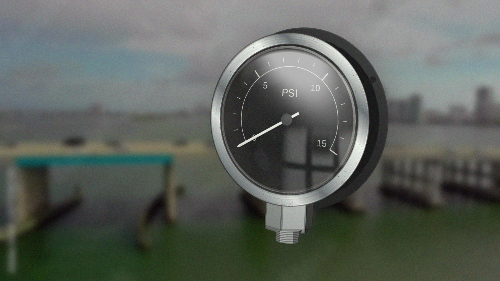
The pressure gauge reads **0** psi
